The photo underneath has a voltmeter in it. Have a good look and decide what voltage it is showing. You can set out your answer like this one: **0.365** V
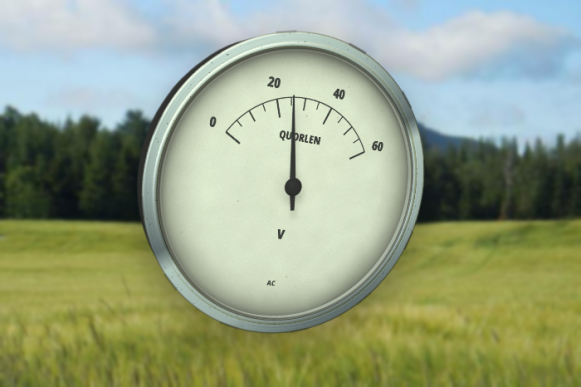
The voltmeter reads **25** V
